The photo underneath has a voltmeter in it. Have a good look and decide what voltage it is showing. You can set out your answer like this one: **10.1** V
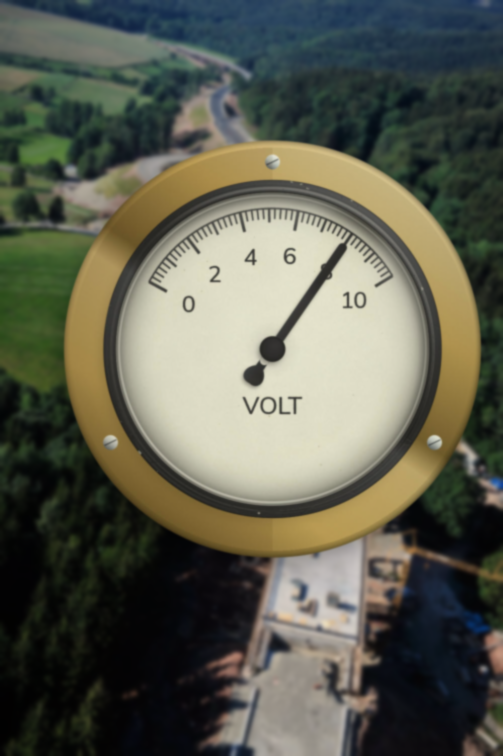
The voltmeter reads **8** V
